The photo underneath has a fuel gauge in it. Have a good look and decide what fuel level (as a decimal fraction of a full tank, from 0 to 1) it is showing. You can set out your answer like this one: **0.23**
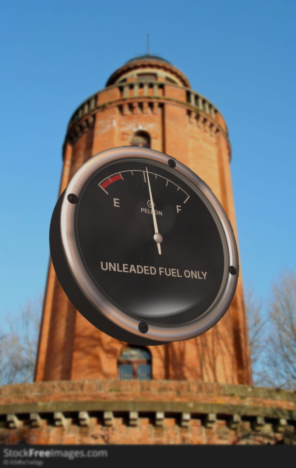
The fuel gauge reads **0.5**
